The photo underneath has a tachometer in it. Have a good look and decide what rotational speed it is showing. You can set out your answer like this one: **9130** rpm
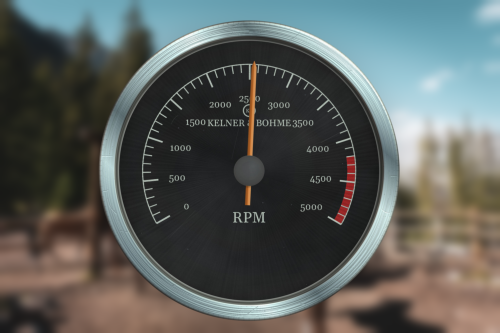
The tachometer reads **2550** rpm
